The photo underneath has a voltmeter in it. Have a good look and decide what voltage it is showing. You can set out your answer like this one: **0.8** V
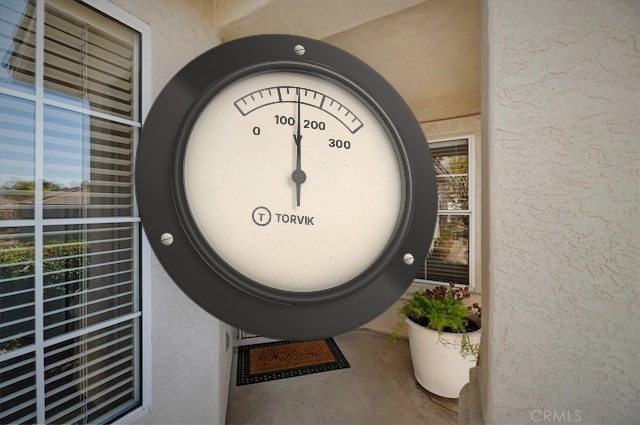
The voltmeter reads **140** V
